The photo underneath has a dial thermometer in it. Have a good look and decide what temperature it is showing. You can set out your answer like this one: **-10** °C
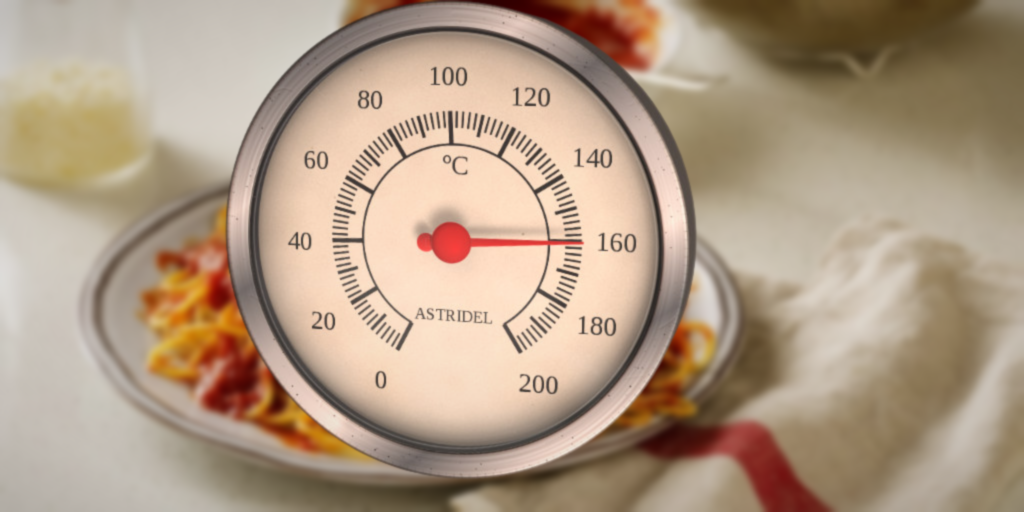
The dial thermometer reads **160** °C
